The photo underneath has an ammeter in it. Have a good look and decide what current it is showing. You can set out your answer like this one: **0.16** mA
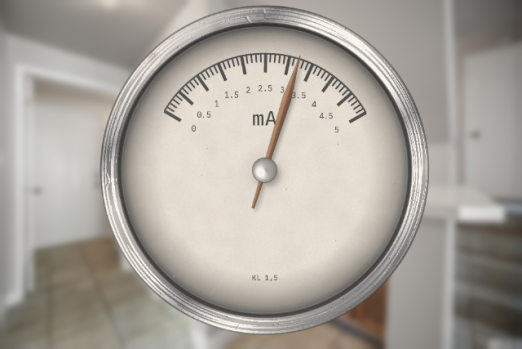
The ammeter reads **3.2** mA
